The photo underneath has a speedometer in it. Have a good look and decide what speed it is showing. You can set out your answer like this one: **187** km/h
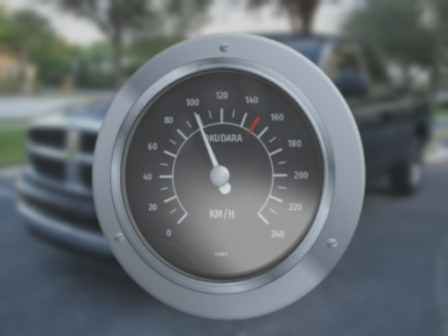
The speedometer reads **100** km/h
